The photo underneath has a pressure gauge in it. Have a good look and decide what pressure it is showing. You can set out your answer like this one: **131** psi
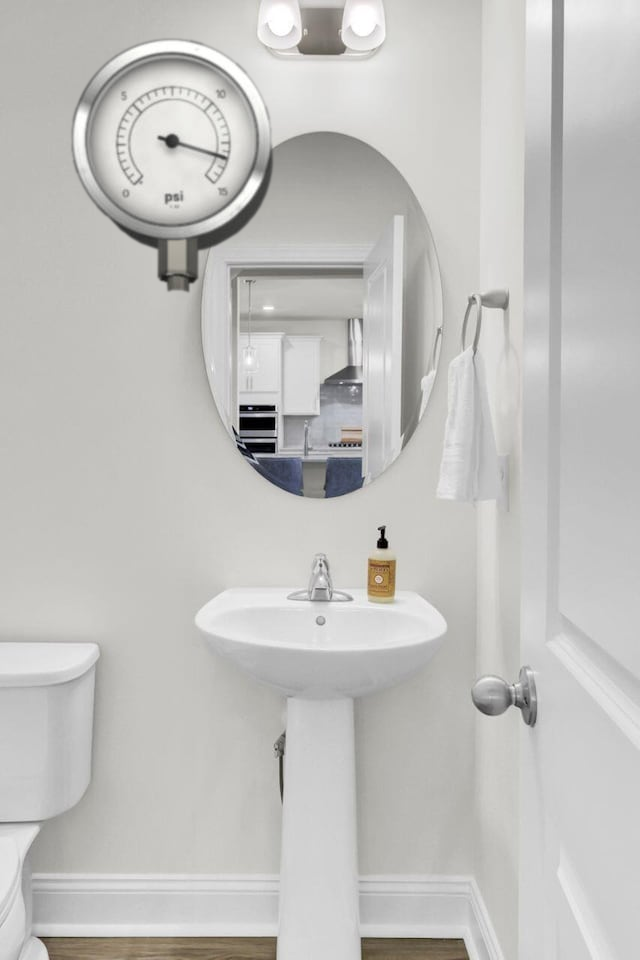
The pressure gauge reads **13.5** psi
